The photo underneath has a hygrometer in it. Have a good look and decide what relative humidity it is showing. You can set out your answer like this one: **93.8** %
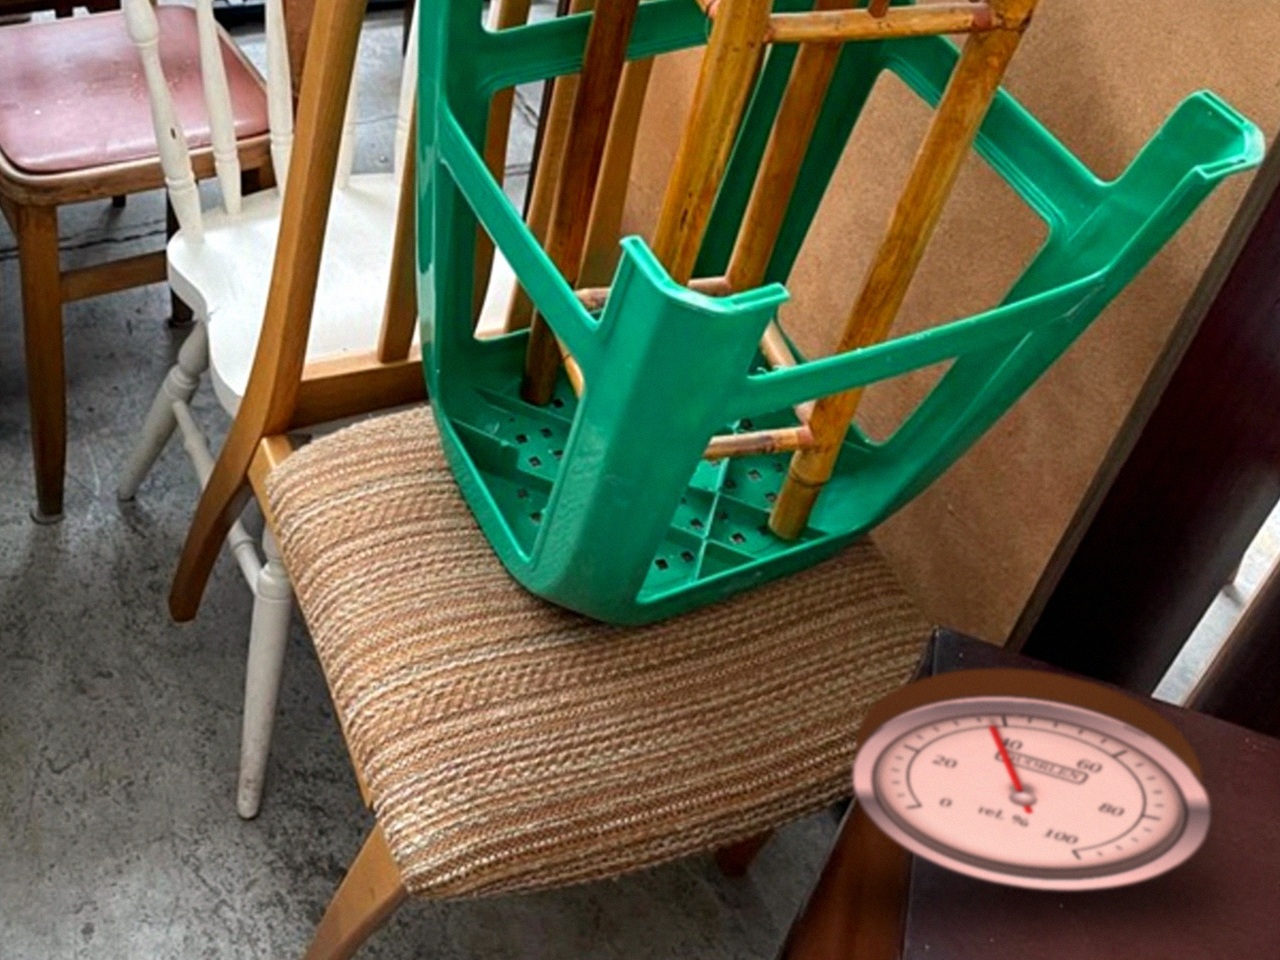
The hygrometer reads **38** %
